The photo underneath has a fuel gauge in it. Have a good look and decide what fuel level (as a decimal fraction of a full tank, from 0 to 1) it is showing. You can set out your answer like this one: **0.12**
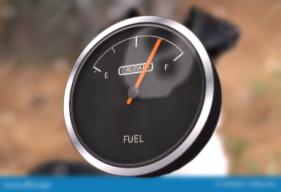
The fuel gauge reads **0.75**
